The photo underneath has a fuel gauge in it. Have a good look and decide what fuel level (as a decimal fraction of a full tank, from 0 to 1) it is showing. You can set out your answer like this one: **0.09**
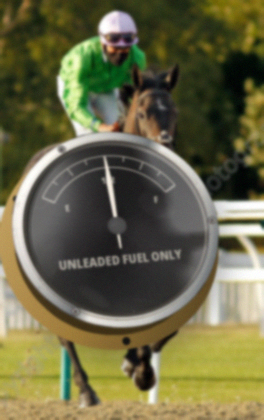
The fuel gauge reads **0.5**
